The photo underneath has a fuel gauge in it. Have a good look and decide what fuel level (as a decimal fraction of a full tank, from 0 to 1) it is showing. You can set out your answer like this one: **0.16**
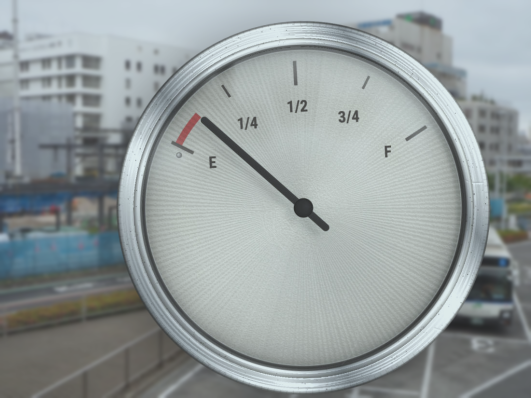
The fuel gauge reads **0.125**
